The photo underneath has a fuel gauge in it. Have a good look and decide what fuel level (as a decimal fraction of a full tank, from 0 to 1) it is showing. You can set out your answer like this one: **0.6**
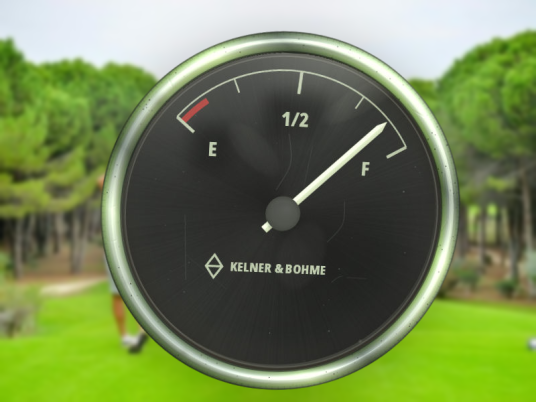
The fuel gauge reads **0.875**
